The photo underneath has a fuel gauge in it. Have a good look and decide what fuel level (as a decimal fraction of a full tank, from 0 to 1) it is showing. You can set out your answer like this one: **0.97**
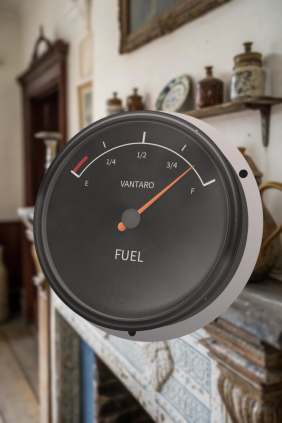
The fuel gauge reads **0.875**
